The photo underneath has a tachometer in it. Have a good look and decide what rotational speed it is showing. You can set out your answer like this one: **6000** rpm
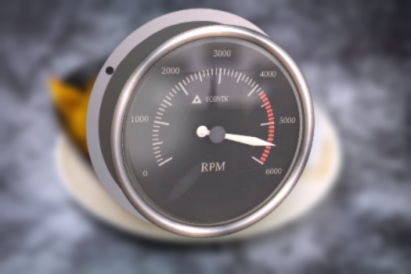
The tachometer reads **5500** rpm
